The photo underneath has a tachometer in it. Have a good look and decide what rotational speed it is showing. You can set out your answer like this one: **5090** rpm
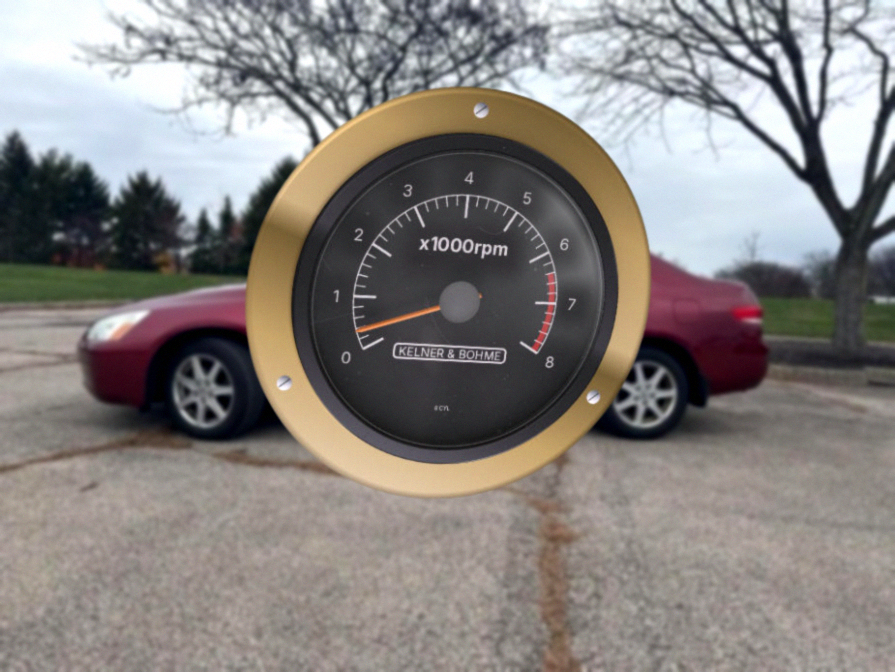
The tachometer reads **400** rpm
